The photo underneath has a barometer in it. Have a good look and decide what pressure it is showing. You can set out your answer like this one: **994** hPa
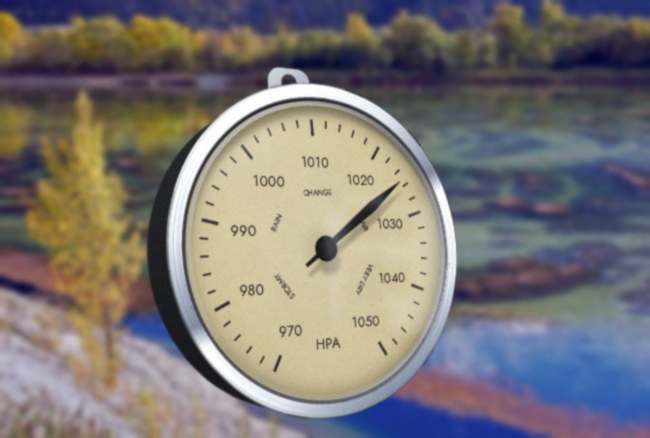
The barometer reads **1025** hPa
